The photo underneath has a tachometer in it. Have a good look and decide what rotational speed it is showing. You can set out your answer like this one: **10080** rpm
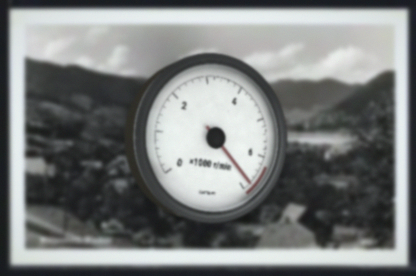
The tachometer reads **6800** rpm
